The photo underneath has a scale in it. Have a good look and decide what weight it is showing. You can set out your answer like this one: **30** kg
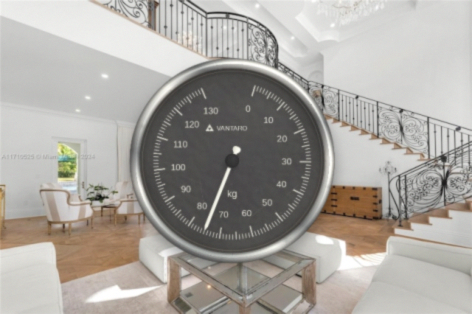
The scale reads **75** kg
